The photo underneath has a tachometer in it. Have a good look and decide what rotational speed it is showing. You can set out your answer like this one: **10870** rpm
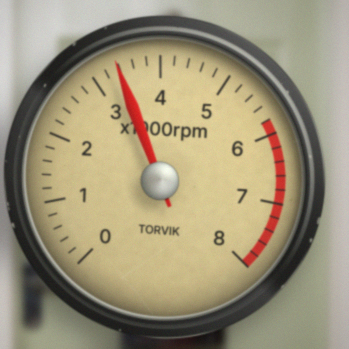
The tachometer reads **3400** rpm
